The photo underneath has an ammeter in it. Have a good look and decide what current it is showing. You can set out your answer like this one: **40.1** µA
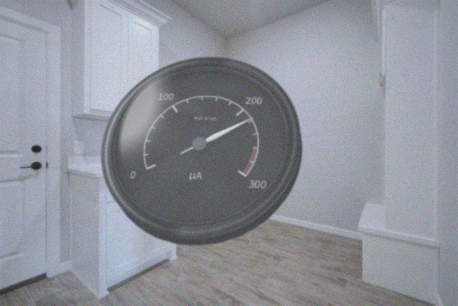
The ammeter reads **220** µA
